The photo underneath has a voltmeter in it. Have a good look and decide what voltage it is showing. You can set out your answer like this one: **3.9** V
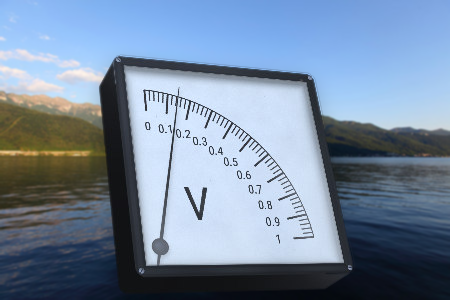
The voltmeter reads **0.14** V
